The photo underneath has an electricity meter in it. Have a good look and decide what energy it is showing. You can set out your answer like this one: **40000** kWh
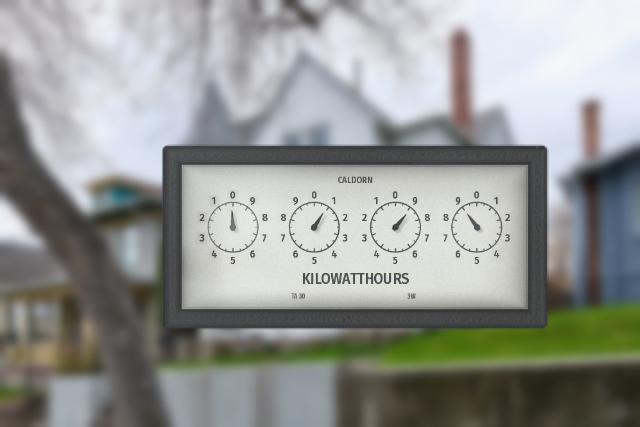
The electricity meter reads **89** kWh
